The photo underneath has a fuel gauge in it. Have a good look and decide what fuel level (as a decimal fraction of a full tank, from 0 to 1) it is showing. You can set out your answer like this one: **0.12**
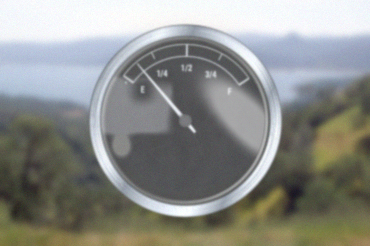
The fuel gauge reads **0.125**
